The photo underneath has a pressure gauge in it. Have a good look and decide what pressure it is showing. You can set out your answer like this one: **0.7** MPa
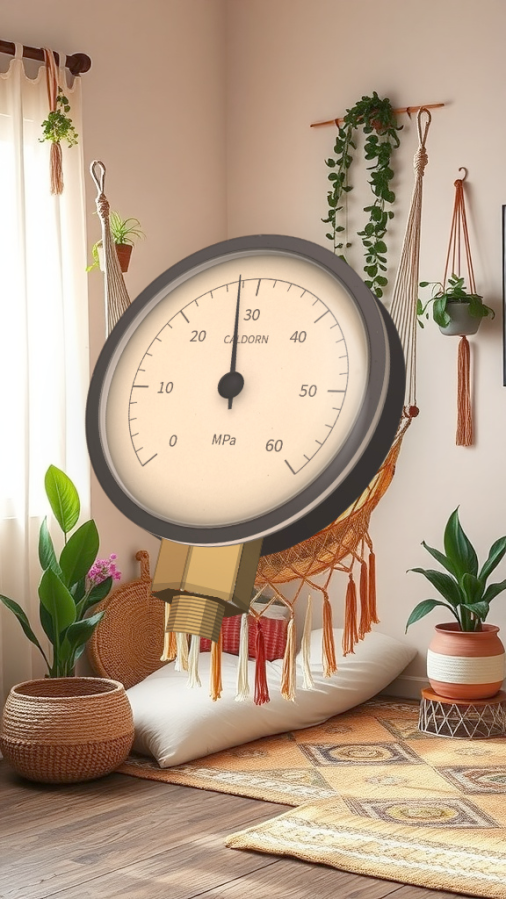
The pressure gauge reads **28** MPa
